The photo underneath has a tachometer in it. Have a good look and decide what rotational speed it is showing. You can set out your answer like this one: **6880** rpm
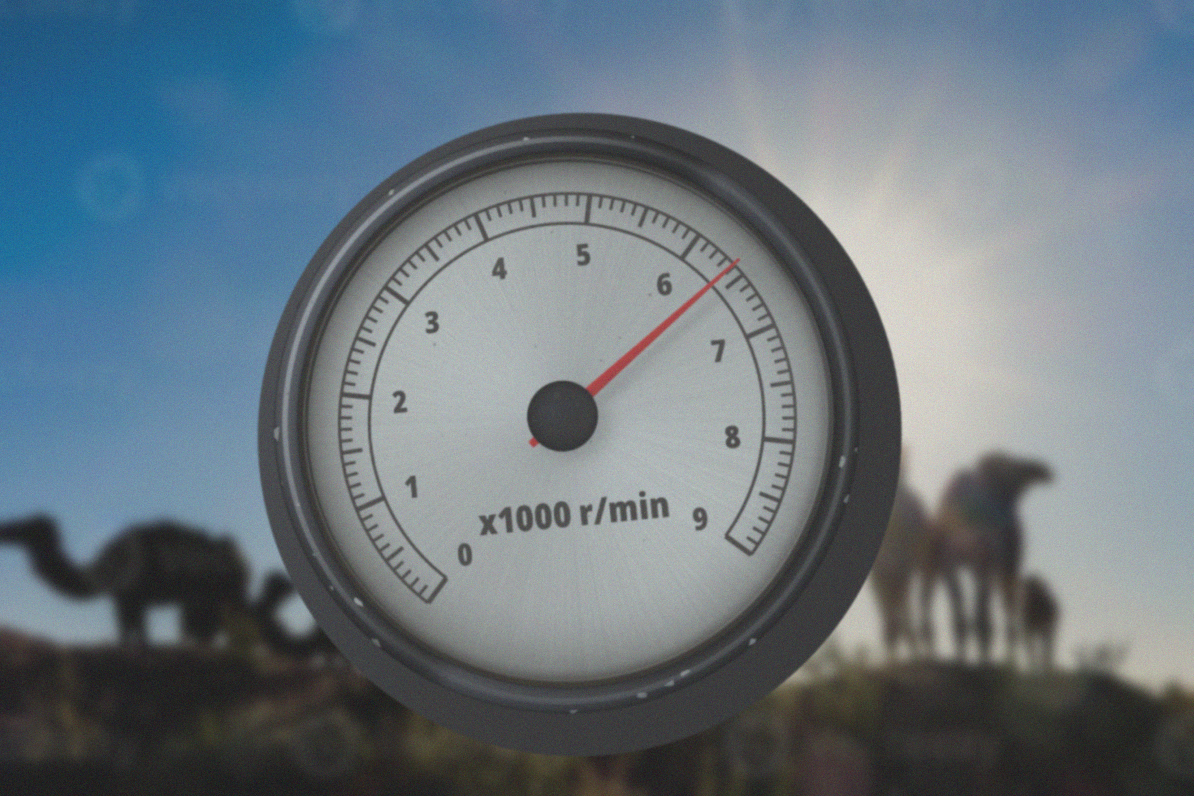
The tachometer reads **6400** rpm
